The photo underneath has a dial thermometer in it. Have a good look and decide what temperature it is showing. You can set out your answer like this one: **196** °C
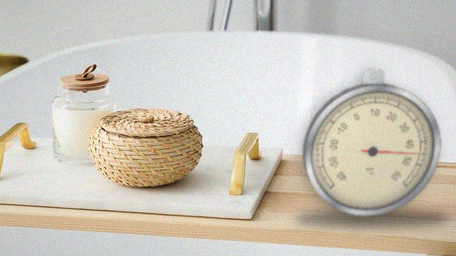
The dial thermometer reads **45** °C
